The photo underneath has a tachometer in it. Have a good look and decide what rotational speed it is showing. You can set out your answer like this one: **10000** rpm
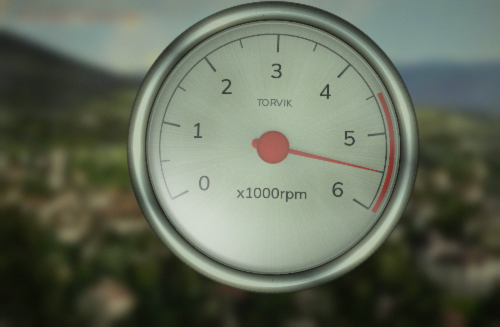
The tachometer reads **5500** rpm
